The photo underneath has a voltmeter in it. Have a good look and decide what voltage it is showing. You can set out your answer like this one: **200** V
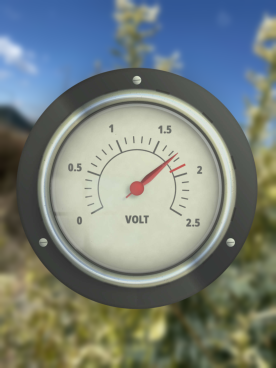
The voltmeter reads **1.75** V
